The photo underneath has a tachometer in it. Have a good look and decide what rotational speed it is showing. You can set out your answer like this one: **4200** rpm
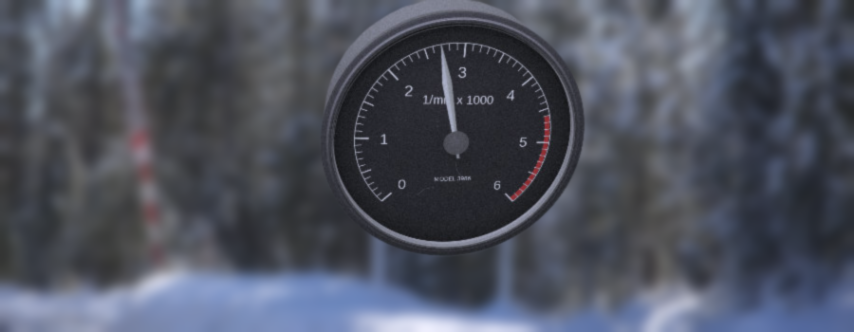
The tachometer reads **2700** rpm
